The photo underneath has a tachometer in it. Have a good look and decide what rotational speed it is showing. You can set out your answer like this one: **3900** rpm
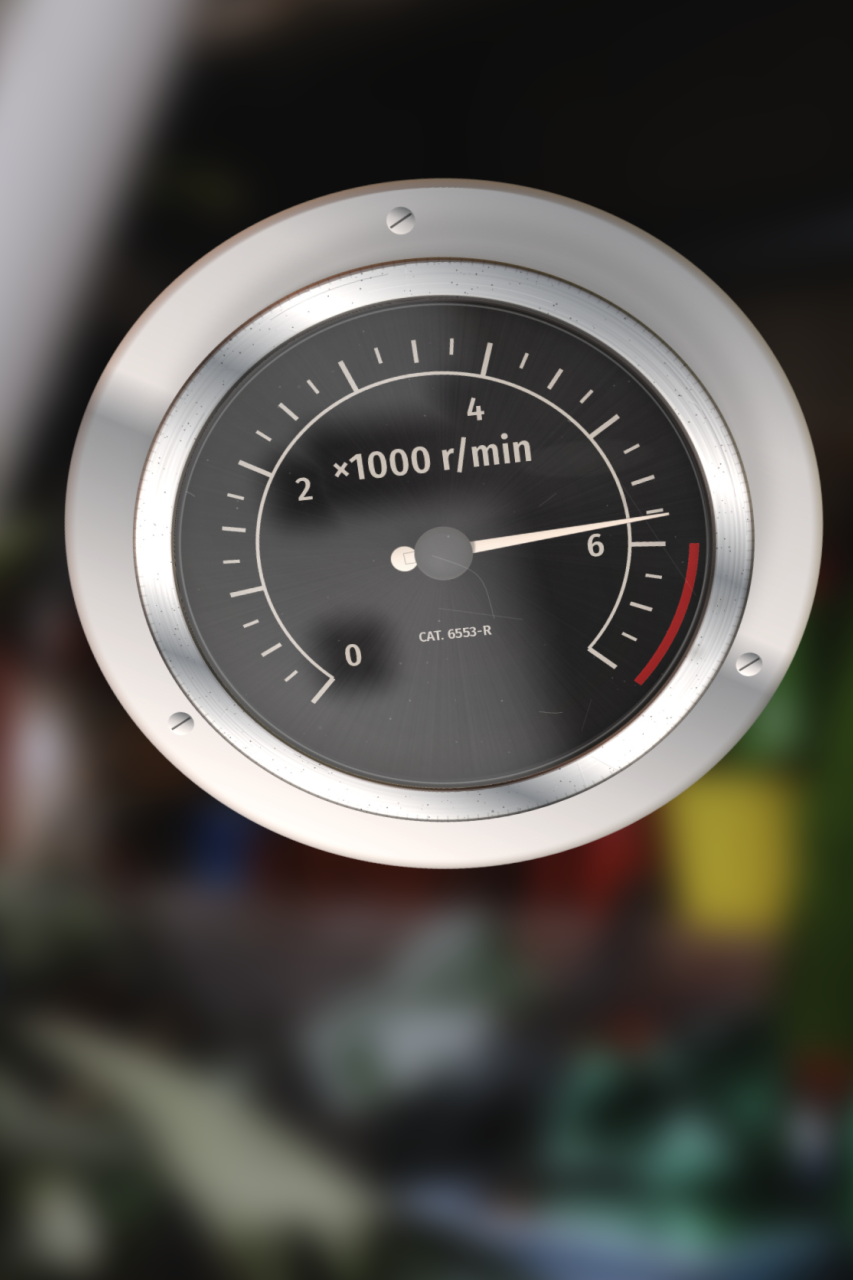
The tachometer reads **5750** rpm
